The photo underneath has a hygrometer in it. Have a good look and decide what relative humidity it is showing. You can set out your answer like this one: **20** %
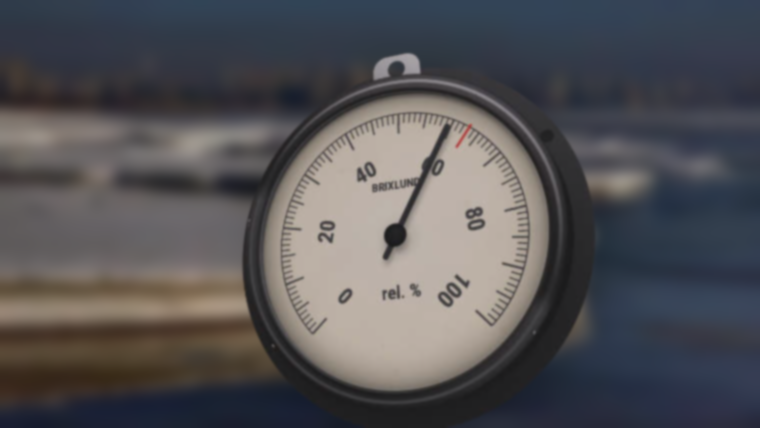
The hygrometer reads **60** %
